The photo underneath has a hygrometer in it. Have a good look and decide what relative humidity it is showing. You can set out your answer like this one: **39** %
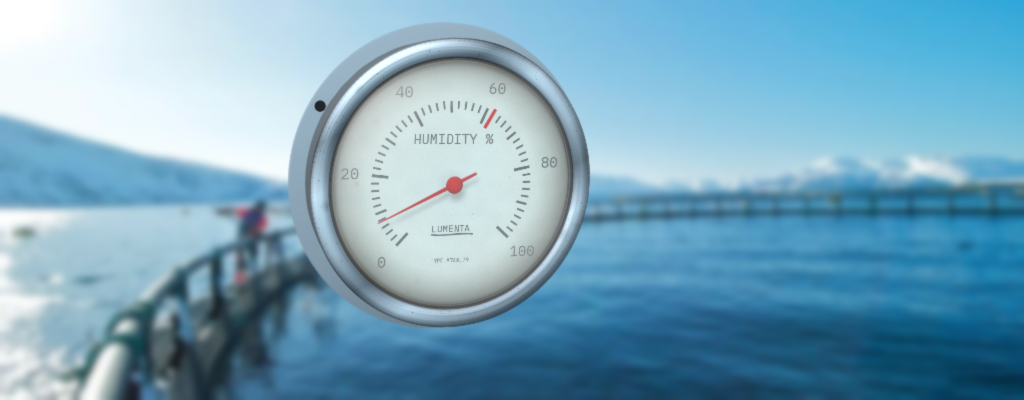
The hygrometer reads **8** %
